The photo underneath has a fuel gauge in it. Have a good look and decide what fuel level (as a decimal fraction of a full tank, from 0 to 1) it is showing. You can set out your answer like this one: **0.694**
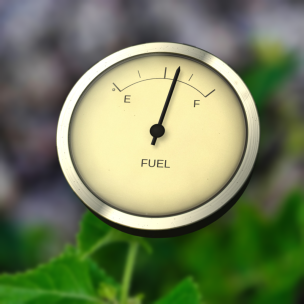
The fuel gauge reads **0.625**
